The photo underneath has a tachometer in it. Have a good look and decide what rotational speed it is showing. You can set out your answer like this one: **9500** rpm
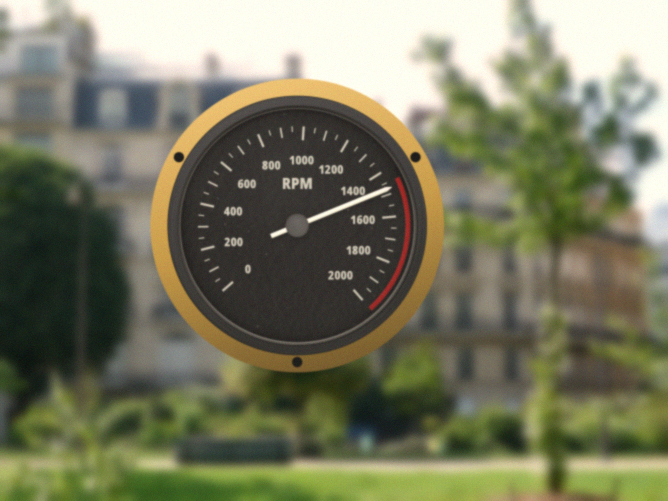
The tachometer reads **1475** rpm
